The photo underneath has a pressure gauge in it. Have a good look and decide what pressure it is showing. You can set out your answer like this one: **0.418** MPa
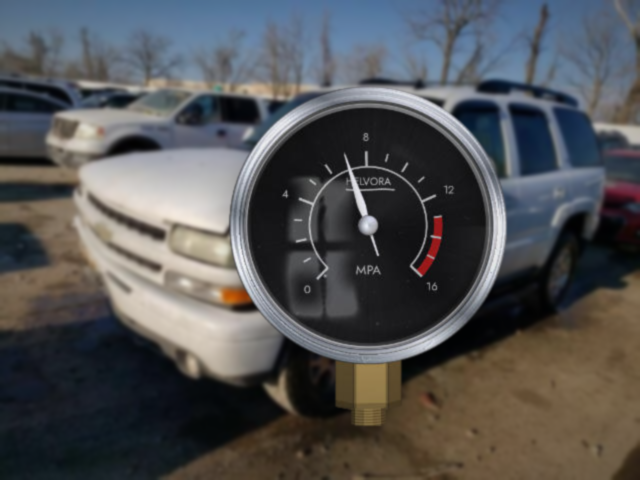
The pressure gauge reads **7** MPa
